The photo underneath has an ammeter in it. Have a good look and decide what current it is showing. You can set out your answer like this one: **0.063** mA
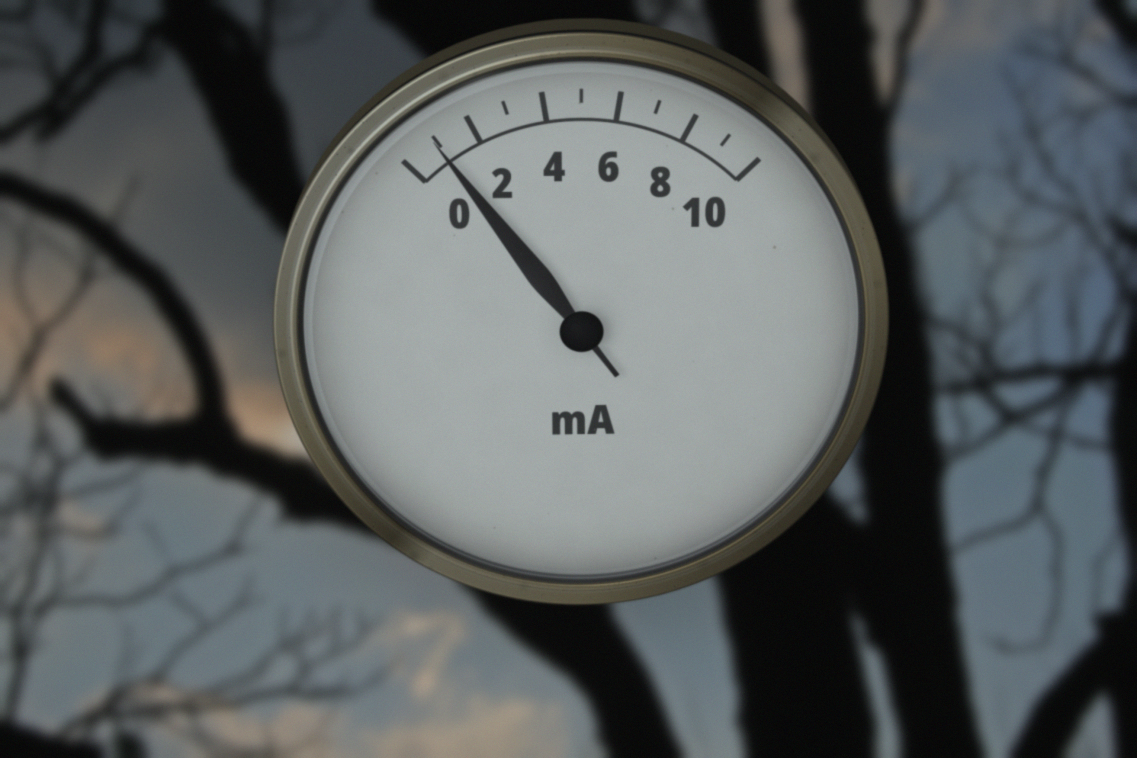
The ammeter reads **1** mA
